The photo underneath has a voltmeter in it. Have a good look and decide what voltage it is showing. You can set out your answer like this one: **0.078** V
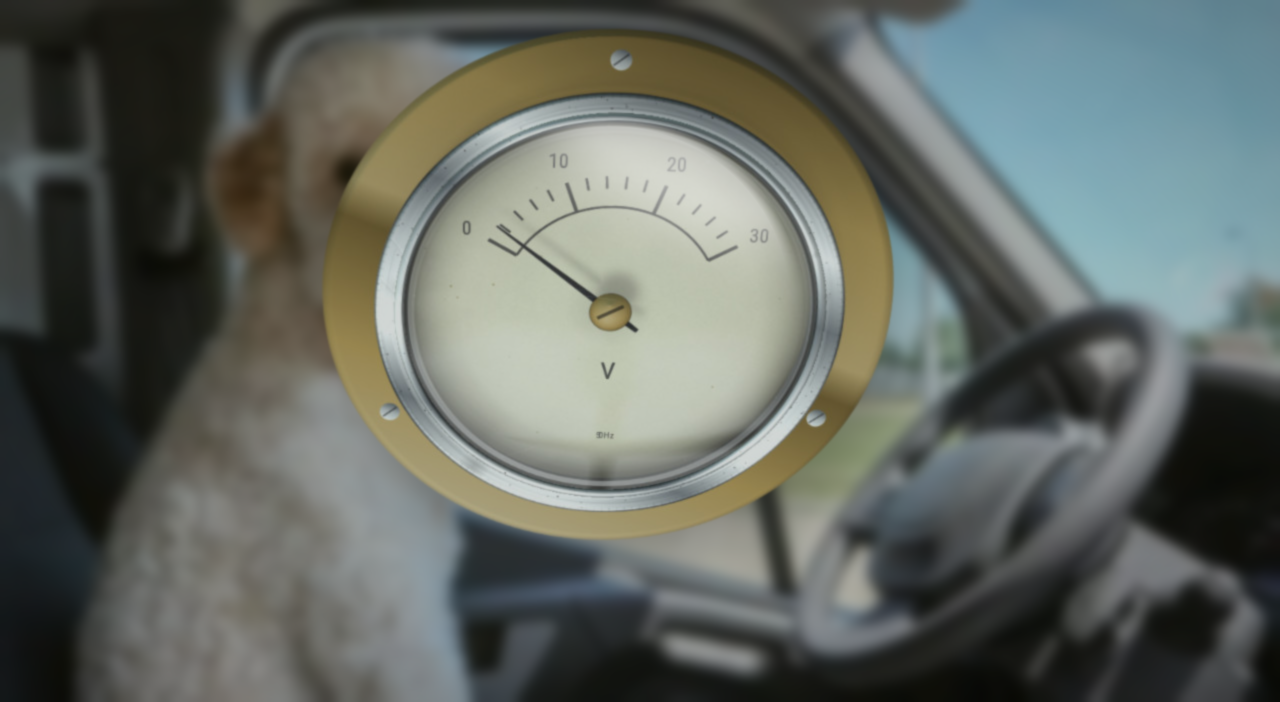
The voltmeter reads **2** V
